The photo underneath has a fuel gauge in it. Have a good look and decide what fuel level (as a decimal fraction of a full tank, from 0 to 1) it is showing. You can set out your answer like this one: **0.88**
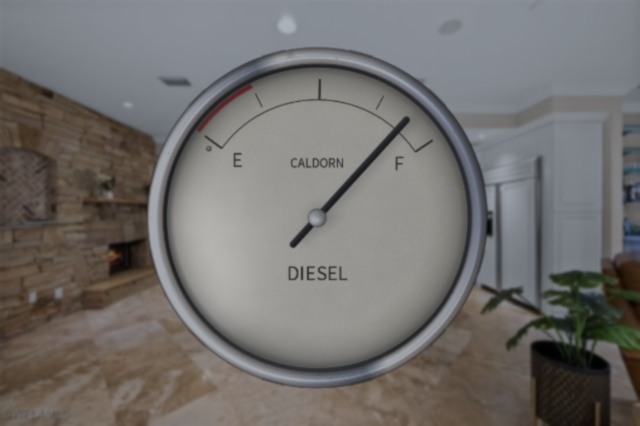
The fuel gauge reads **0.875**
